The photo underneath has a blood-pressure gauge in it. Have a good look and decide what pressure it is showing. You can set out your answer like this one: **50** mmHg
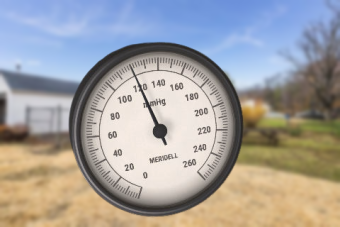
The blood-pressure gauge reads **120** mmHg
